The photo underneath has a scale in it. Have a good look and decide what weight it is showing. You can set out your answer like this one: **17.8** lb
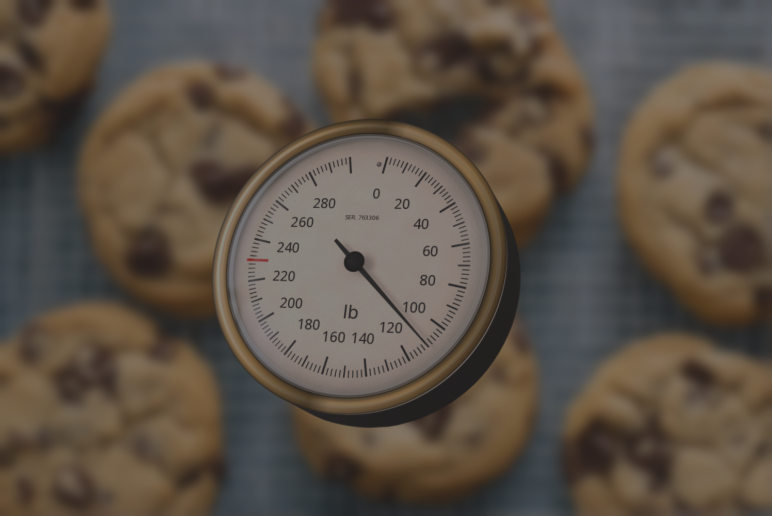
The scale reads **110** lb
